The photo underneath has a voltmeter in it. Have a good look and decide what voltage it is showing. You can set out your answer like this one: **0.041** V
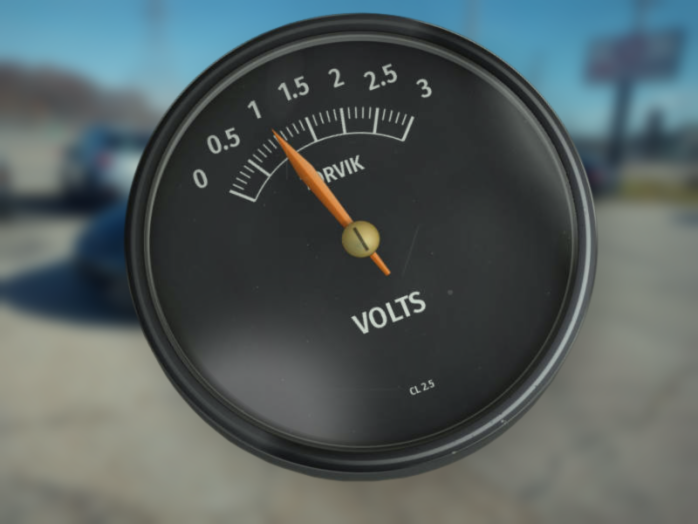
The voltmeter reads **1** V
